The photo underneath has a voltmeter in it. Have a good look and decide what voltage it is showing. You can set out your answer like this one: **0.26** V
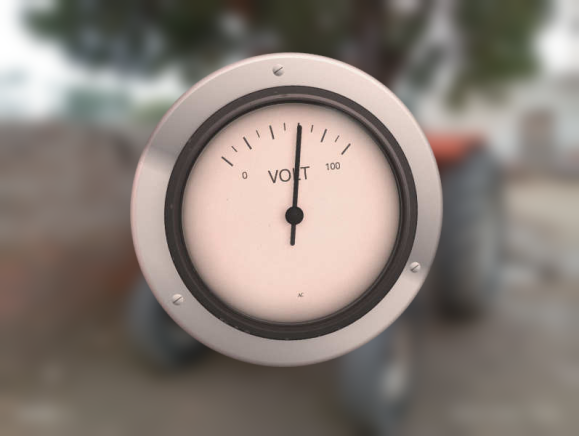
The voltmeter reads **60** V
